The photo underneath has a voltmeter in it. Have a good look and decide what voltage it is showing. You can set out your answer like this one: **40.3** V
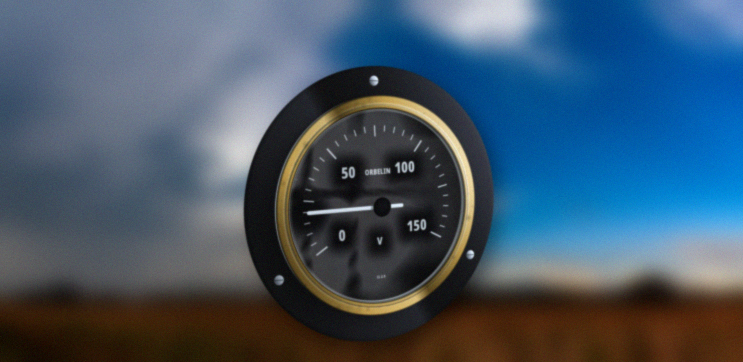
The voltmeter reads **20** V
